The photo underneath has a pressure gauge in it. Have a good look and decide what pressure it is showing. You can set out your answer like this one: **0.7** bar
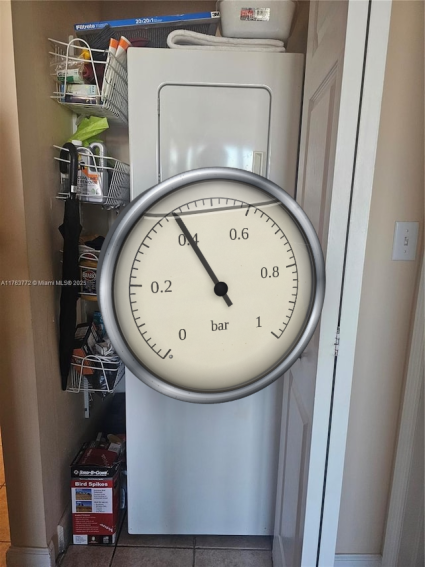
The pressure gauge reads **0.4** bar
